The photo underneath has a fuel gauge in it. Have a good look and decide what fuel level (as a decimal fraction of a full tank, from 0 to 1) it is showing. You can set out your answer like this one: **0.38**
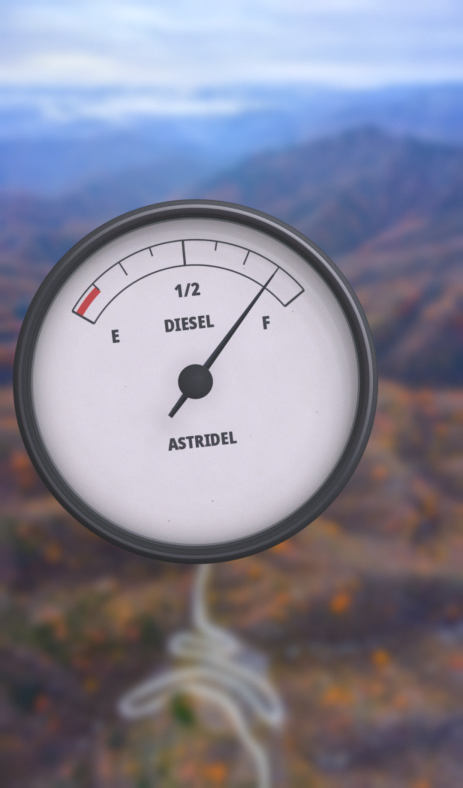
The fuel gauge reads **0.875**
